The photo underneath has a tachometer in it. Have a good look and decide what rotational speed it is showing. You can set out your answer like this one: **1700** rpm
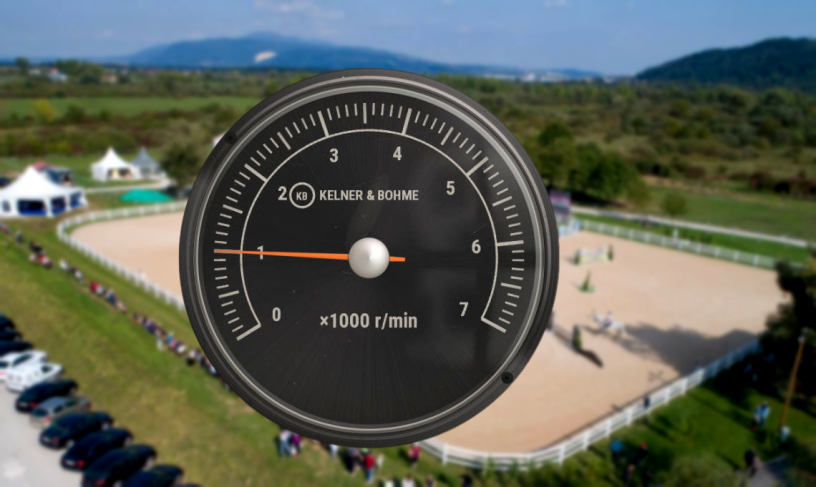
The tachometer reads **1000** rpm
